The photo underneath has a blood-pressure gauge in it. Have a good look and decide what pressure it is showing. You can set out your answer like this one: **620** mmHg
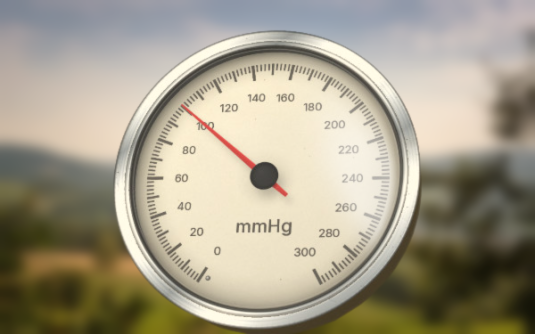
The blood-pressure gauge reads **100** mmHg
